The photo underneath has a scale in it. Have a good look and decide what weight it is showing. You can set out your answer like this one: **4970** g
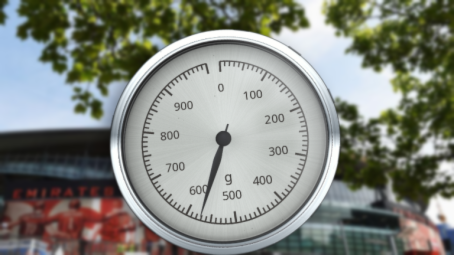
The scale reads **570** g
